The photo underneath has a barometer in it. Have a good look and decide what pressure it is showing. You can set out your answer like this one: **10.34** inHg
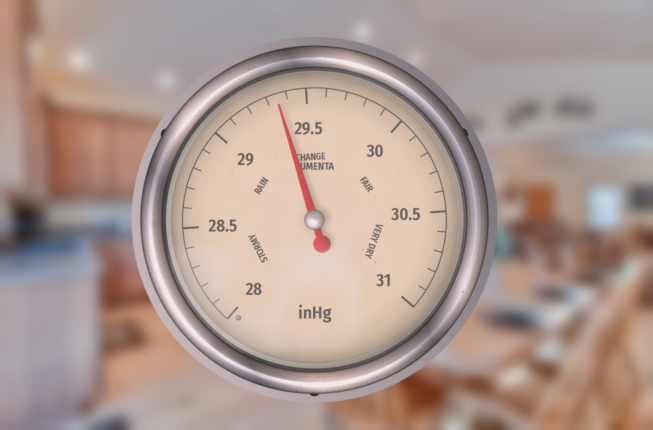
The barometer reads **29.35** inHg
